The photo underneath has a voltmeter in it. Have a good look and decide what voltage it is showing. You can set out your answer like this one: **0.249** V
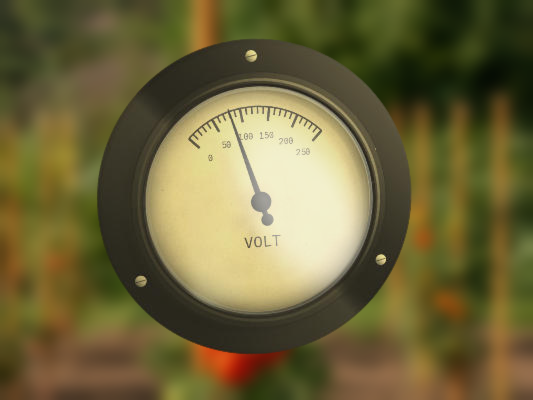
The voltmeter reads **80** V
